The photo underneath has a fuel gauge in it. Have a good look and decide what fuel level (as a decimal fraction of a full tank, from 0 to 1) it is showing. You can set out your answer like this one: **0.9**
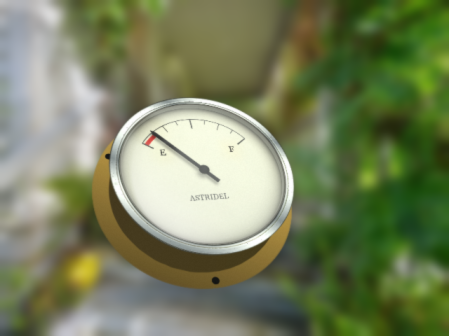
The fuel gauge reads **0.125**
